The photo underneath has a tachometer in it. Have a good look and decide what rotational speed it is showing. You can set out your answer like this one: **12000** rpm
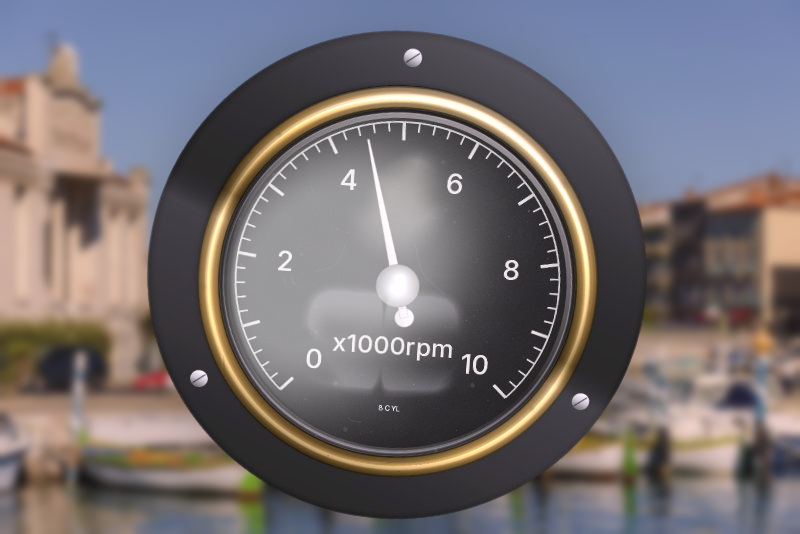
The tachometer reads **4500** rpm
